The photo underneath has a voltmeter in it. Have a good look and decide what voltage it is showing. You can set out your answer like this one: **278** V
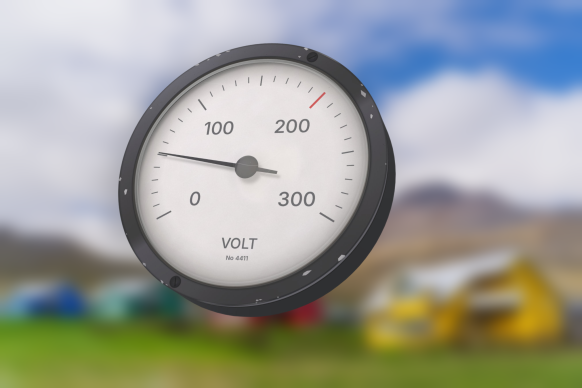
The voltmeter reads **50** V
